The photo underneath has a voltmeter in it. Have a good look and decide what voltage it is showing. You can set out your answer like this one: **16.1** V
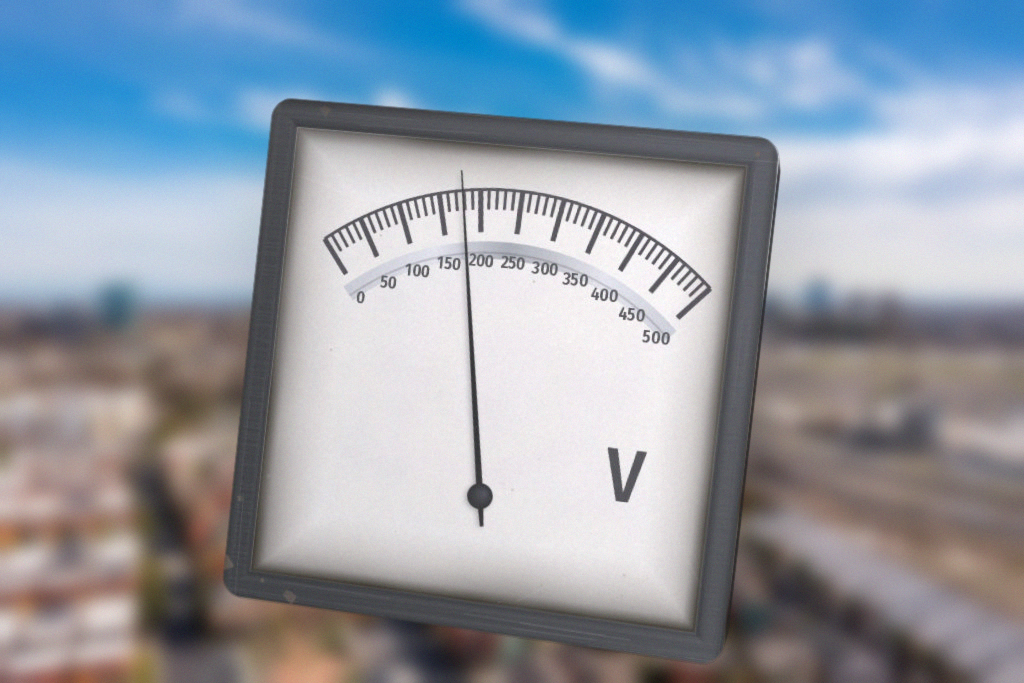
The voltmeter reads **180** V
